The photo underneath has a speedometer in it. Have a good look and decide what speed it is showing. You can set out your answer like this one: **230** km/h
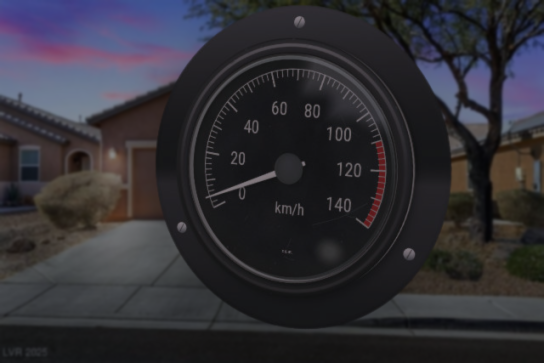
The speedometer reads **4** km/h
